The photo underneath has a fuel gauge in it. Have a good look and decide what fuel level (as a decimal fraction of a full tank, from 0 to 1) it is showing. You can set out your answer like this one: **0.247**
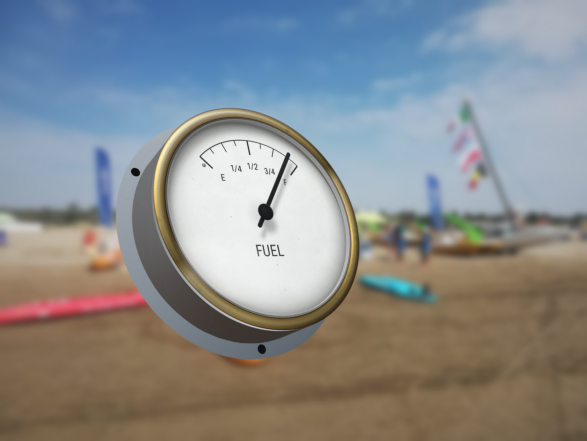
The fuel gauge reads **0.875**
